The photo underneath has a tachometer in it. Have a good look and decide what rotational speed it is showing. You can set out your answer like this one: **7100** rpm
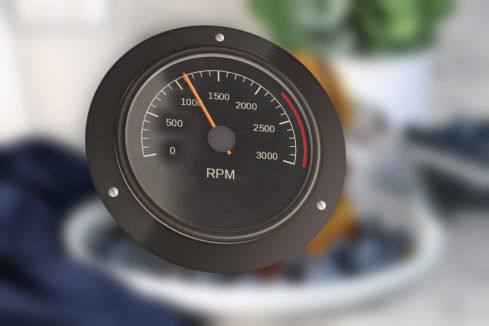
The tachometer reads **1100** rpm
